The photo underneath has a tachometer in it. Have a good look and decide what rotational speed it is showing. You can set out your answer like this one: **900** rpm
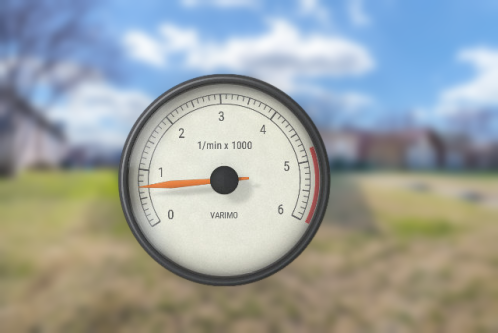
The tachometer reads **700** rpm
